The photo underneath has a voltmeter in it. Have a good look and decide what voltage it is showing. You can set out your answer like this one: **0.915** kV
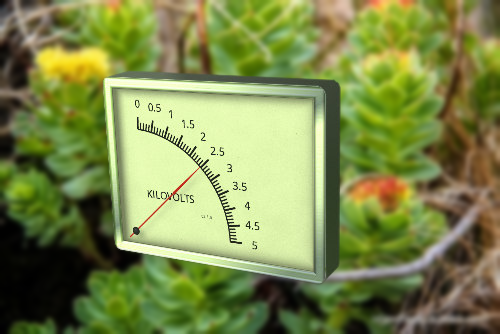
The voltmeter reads **2.5** kV
